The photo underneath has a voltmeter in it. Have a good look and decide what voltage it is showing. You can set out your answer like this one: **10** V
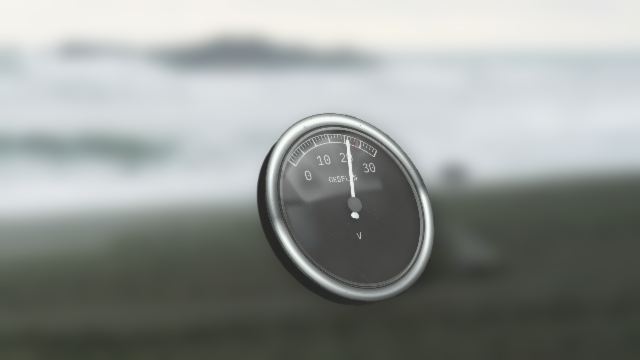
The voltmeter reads **20** V
